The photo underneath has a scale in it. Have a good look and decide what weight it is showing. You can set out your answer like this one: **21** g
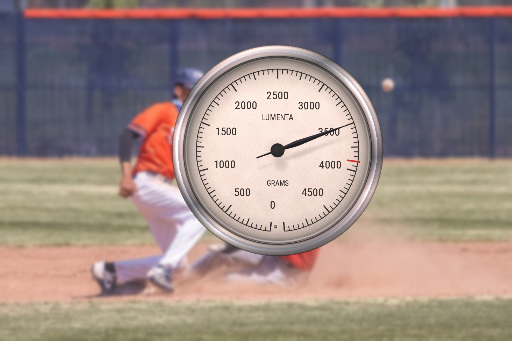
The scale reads **3500** g
